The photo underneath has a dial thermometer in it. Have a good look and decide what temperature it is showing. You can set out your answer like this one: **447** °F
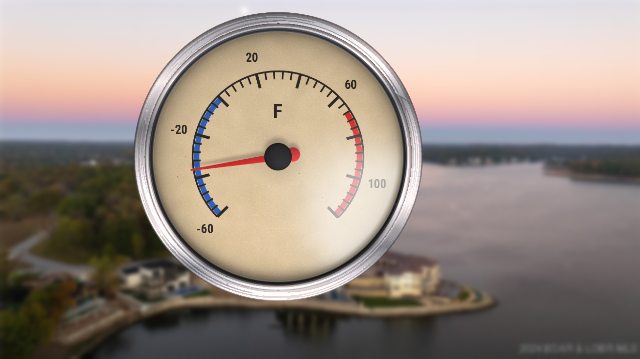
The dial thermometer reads **-36** °F
